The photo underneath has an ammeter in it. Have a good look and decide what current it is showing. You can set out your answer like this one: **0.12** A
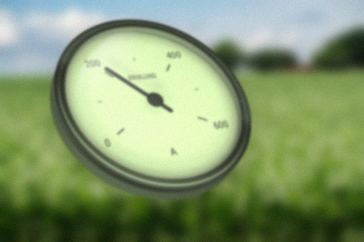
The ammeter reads **200** A
